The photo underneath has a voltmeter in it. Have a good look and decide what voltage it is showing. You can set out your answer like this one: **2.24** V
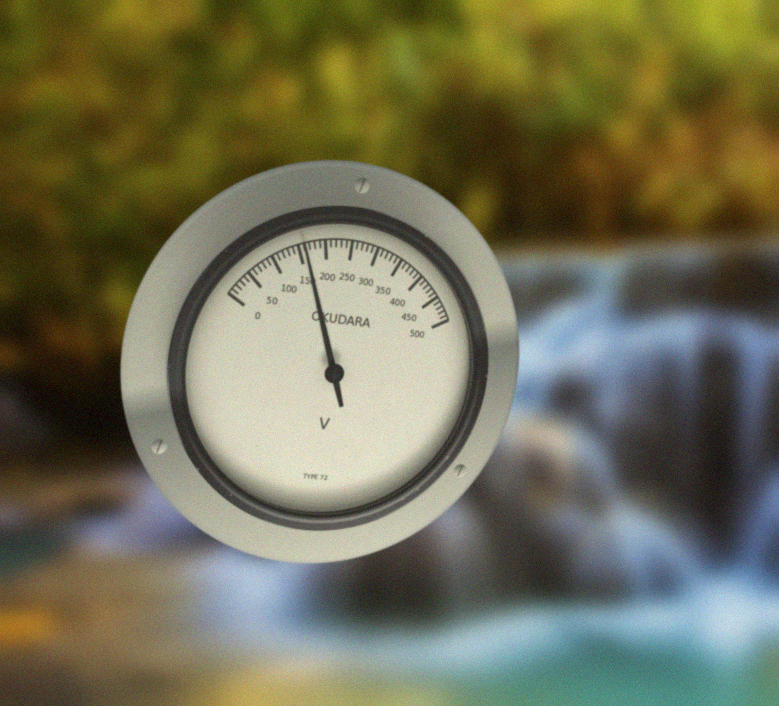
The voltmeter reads **160** V
